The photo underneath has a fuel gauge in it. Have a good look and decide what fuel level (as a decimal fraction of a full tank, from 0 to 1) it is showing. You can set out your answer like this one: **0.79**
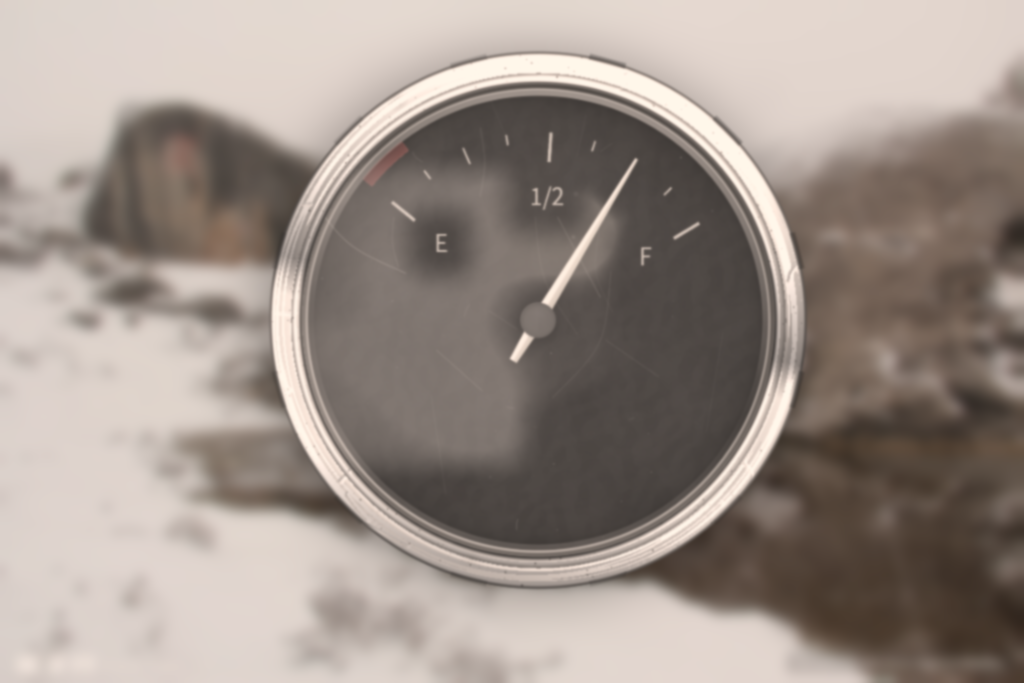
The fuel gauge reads **0.75**
